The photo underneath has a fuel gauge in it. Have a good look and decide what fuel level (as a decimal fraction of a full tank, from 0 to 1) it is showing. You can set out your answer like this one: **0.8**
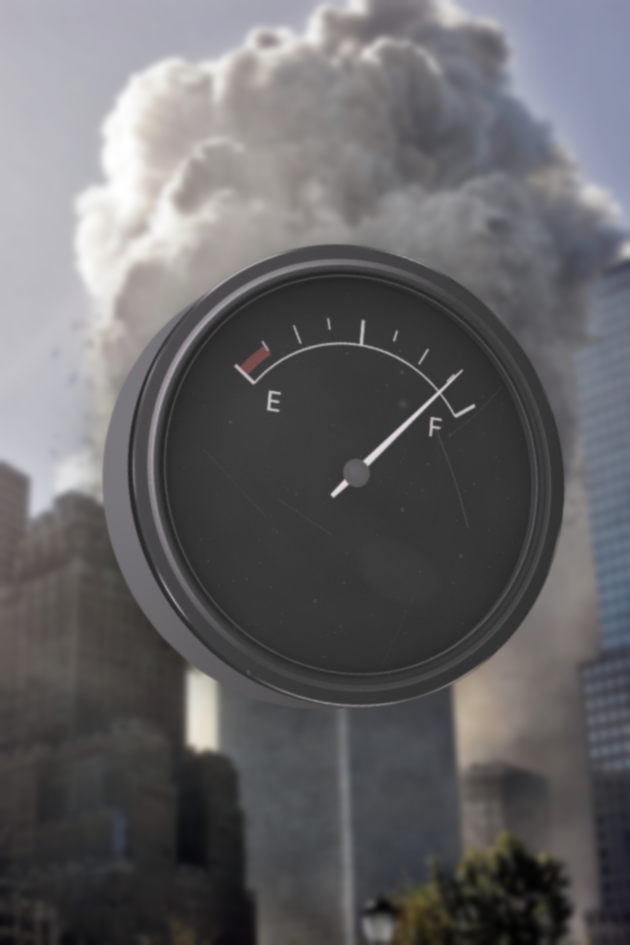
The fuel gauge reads **0.875**
